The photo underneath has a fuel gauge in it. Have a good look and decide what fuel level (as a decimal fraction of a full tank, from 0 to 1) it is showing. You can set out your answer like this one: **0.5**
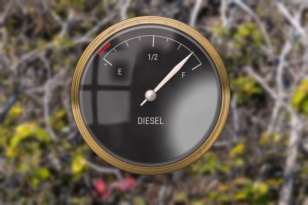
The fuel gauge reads **0.875**
